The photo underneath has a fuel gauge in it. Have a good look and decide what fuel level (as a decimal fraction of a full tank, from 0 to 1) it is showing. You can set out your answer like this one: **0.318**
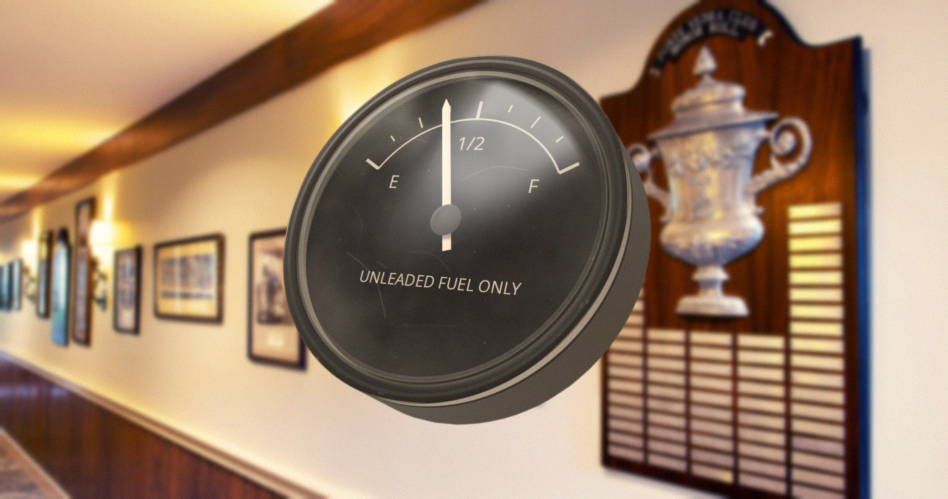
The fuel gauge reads **0.375**
